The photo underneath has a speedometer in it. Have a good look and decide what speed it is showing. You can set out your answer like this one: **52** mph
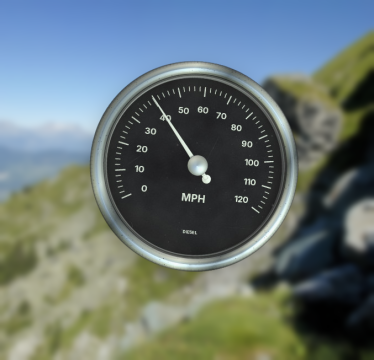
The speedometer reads **40** mph
